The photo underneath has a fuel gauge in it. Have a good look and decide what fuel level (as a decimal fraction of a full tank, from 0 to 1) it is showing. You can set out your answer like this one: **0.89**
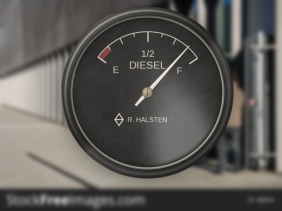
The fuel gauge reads **0.875**
